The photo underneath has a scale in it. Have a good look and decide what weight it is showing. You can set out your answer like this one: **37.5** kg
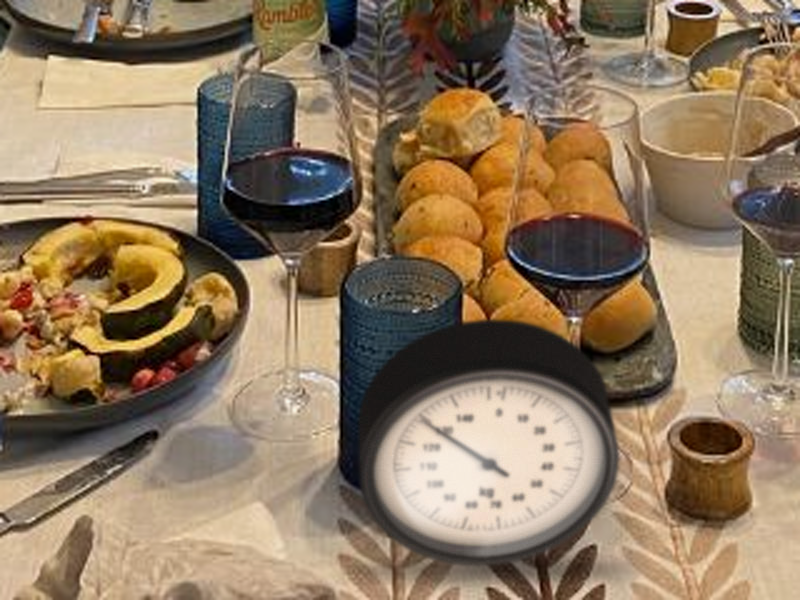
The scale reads **130** kg
